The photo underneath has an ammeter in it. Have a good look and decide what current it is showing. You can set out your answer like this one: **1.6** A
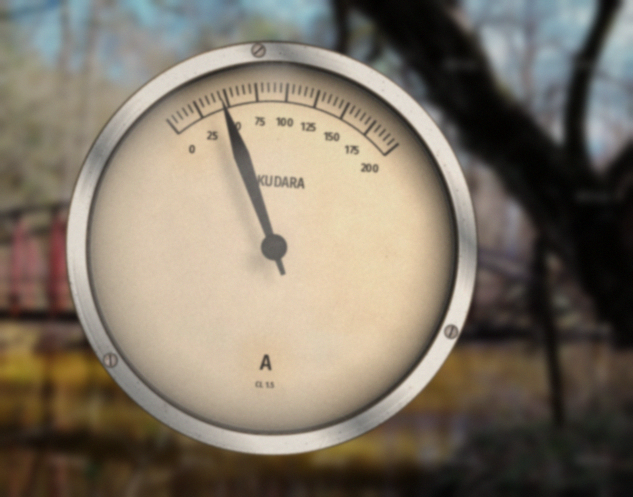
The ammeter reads **45** A
